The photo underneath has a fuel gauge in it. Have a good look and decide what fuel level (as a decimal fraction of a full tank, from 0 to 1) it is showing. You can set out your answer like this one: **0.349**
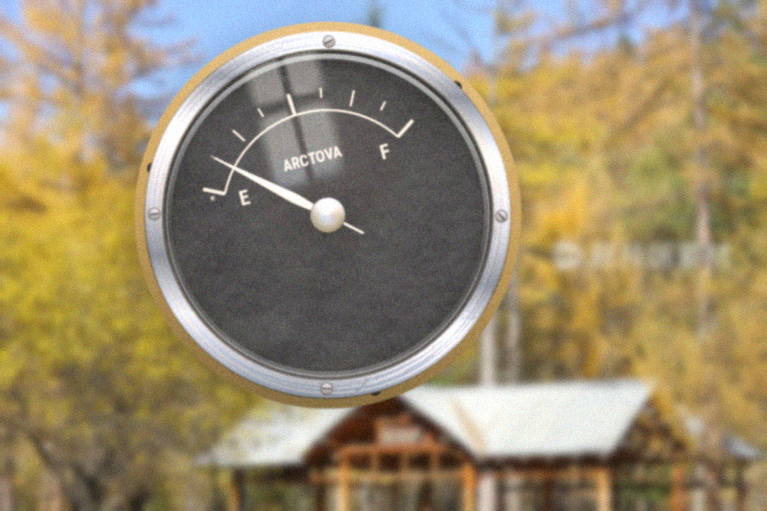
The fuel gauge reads **0.125**
